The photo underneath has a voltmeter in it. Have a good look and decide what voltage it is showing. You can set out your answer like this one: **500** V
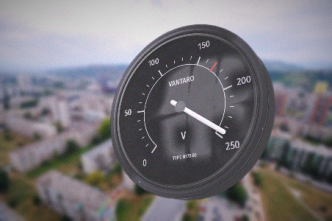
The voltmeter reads **245** V
